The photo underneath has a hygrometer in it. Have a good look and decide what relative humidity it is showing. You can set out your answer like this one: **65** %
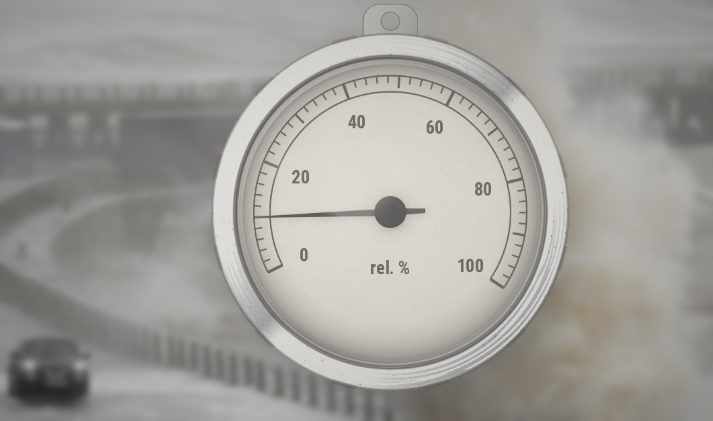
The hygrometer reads **10** %
